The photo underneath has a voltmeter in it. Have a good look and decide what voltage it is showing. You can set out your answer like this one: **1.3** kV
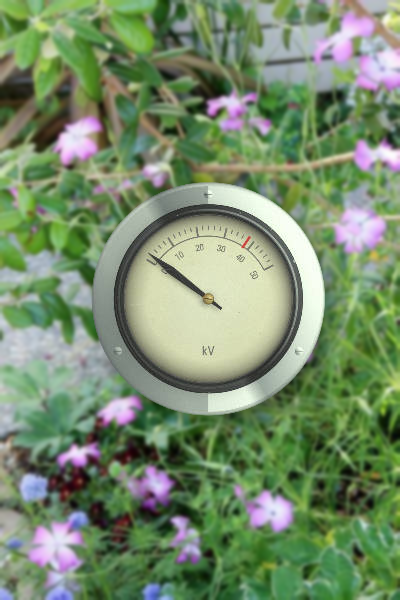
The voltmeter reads **2** kV
